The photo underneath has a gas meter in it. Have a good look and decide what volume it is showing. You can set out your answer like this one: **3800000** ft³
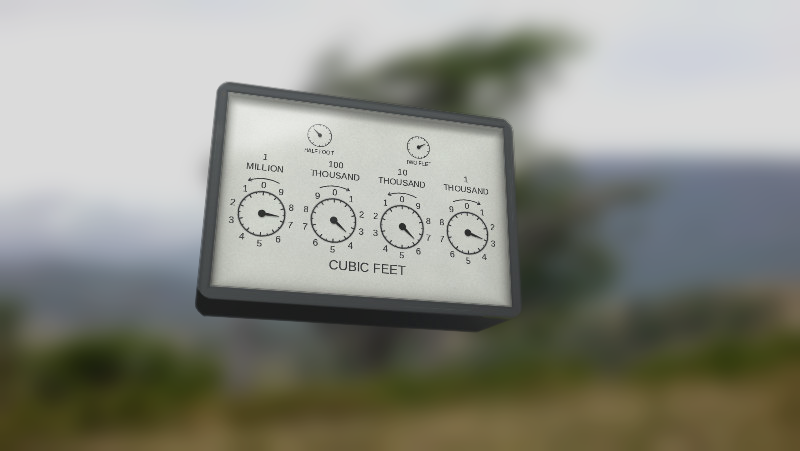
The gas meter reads **736300** ft³
